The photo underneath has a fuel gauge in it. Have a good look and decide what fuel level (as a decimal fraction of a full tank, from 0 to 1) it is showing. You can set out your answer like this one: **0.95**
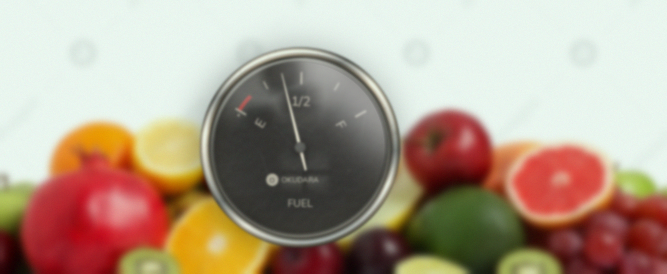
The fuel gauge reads **0.375**
